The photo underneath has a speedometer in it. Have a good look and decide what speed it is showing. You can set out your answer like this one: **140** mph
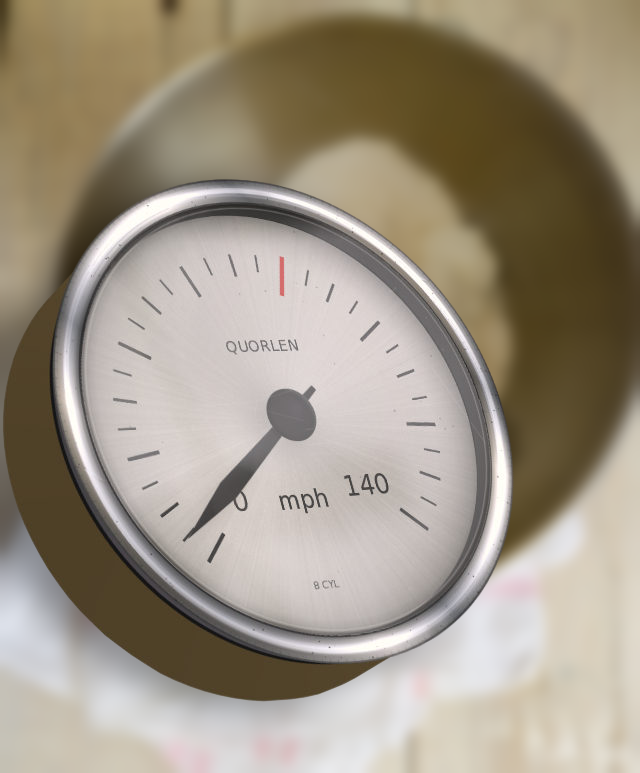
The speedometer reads **5** mph
